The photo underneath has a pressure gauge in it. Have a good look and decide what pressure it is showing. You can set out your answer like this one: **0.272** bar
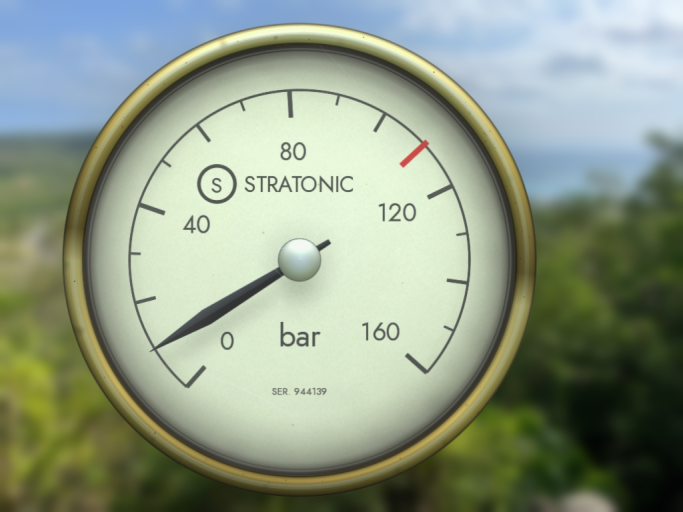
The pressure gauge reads **10** bar
